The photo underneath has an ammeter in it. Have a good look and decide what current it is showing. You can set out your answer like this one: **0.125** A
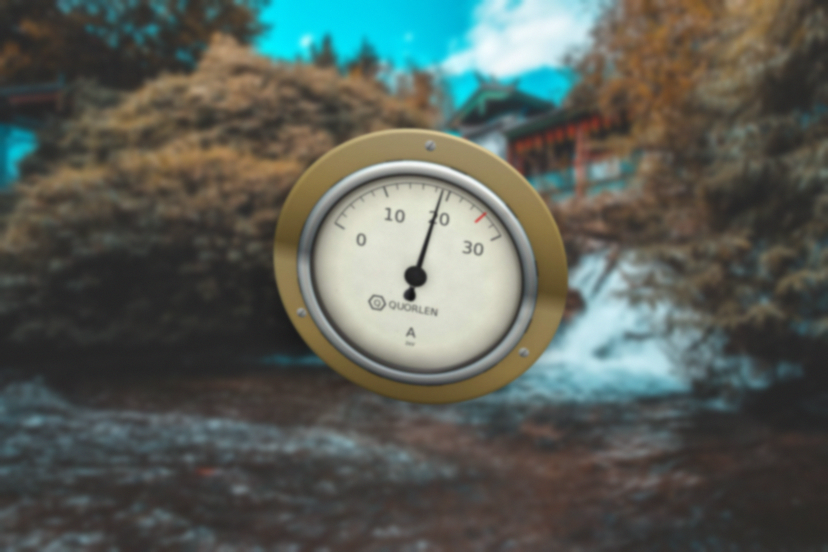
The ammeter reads **19** A
